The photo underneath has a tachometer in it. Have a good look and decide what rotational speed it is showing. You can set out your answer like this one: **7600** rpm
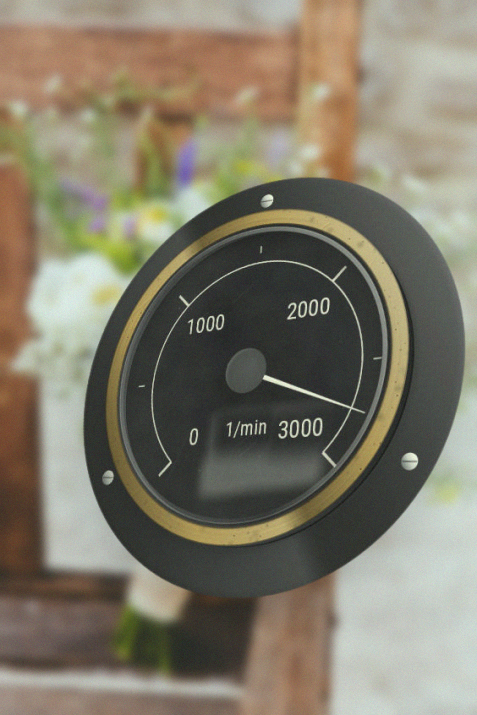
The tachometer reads **2750** rpm
